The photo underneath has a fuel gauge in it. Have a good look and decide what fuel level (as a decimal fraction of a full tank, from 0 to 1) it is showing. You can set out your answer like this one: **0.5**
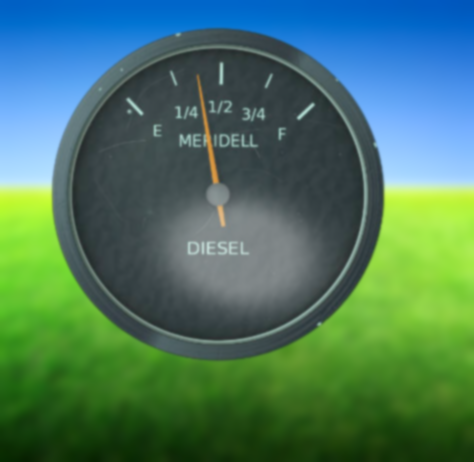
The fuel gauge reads **0.375**
